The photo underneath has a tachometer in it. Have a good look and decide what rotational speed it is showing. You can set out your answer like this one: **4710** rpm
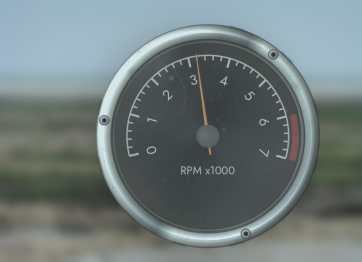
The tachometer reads **3200** rpm
